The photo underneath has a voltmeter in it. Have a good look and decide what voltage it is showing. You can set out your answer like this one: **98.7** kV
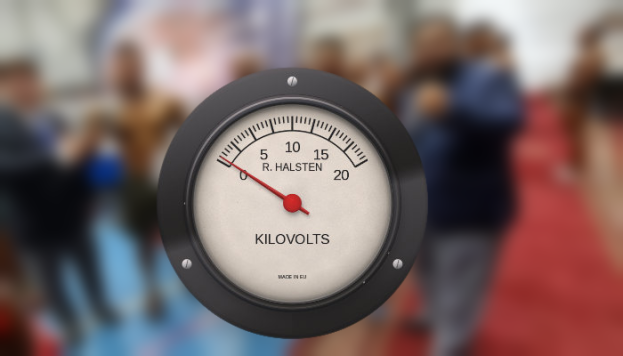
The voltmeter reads **0.5** kV
